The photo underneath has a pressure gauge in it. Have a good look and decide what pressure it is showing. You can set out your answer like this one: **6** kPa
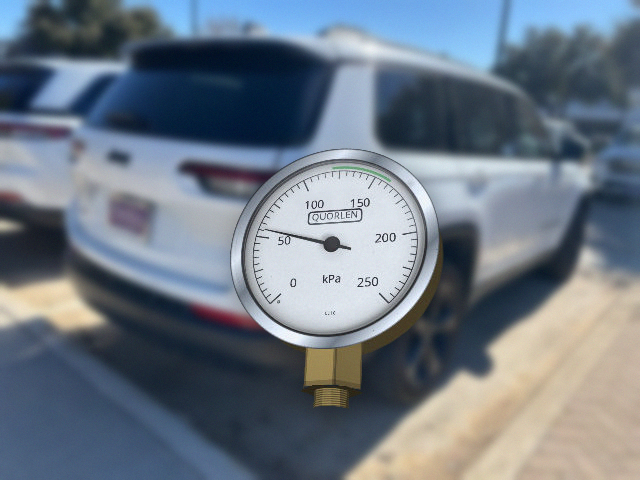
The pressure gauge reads **55** kPa
